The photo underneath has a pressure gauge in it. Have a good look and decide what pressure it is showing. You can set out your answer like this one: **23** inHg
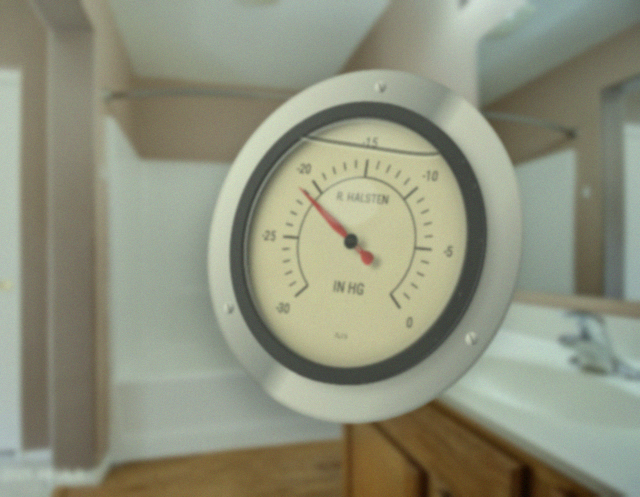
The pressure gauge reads **-21** inHg
